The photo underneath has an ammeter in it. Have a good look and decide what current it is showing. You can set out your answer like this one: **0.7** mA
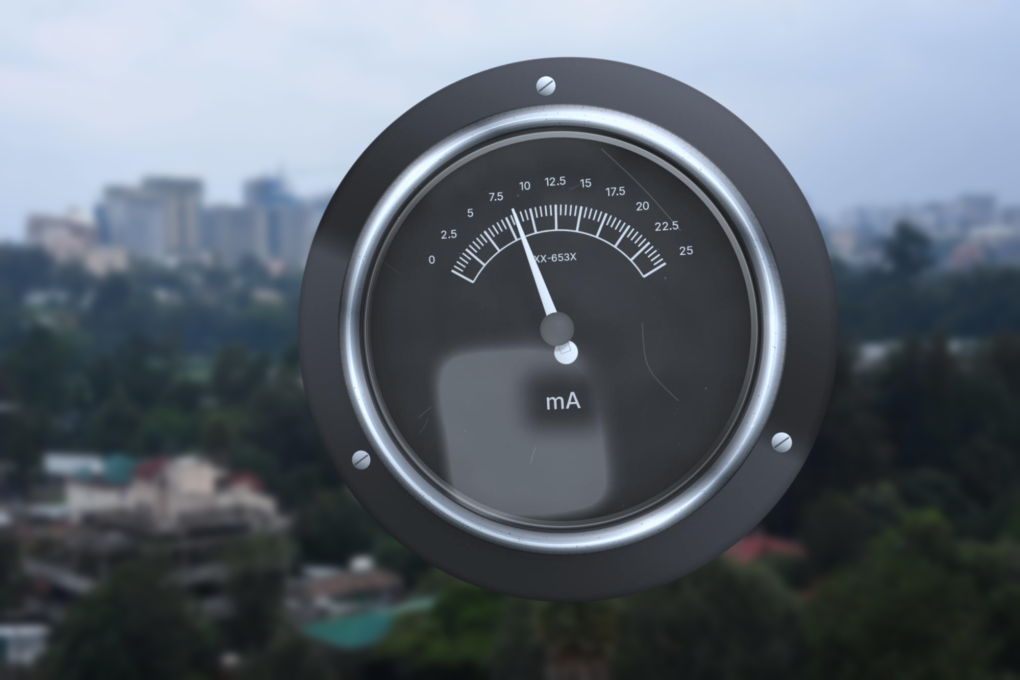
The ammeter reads **8.5** mA
